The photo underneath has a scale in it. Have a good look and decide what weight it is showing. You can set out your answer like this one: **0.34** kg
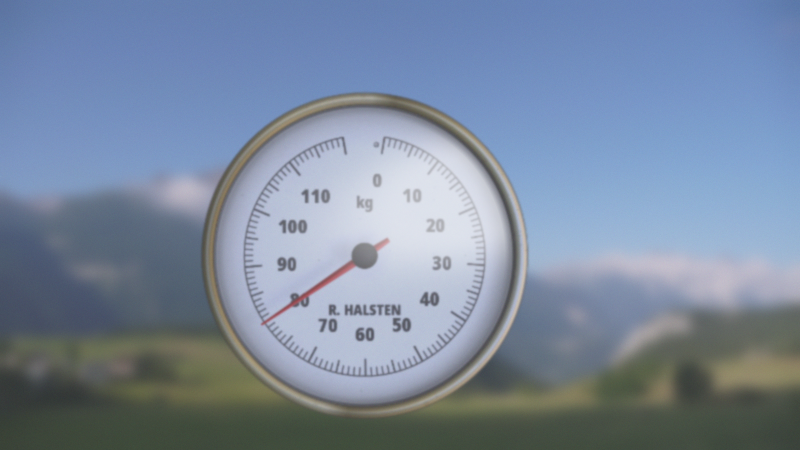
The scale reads **80** kg
